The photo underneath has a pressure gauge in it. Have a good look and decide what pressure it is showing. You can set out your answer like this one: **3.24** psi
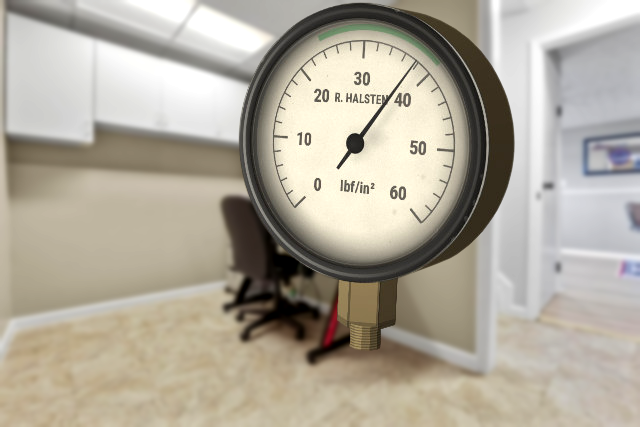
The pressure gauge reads **38** psi
